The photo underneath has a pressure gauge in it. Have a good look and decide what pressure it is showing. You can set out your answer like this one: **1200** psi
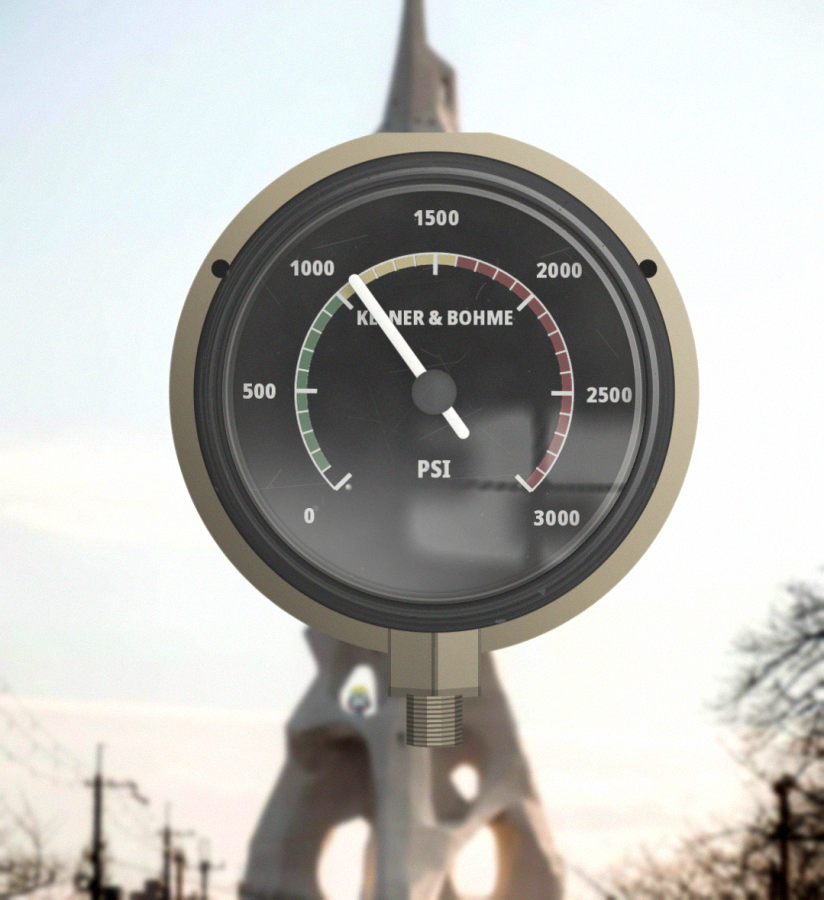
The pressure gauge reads **1100** psi
